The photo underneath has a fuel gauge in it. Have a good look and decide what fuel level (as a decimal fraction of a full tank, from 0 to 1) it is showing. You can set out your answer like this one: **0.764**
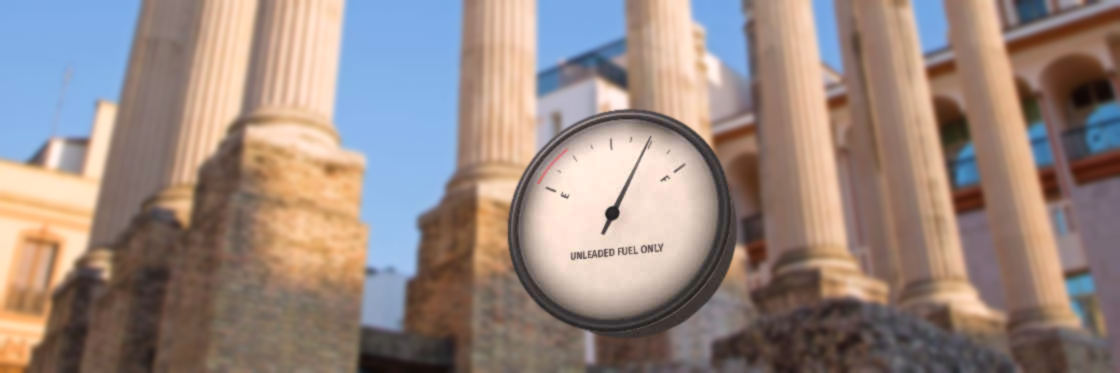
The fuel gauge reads **0.75**
